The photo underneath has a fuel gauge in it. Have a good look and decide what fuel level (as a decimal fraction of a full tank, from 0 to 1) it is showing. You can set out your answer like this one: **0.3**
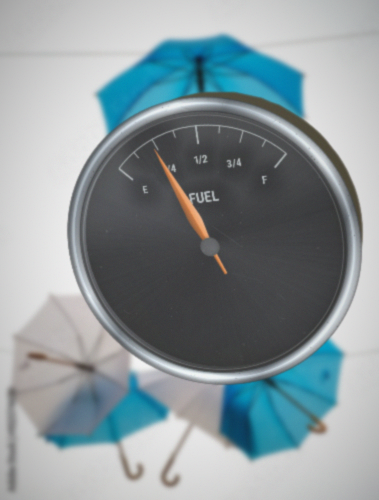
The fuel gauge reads **0.25**
